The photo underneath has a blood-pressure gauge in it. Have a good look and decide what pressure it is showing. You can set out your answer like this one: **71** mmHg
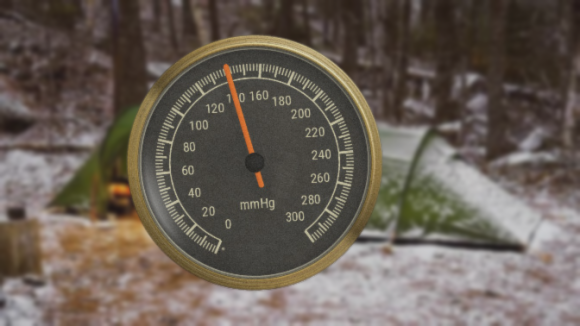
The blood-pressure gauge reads **140** mmHg
